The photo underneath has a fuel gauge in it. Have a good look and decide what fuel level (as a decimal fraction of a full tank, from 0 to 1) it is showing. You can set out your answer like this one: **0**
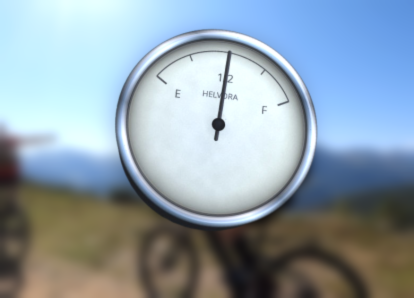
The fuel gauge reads **0.5**
